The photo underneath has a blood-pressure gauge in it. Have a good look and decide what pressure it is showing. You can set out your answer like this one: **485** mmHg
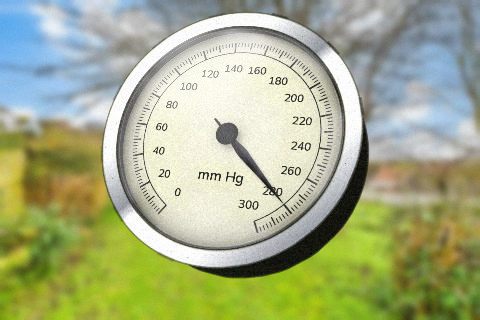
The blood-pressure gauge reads **280** mmHg
